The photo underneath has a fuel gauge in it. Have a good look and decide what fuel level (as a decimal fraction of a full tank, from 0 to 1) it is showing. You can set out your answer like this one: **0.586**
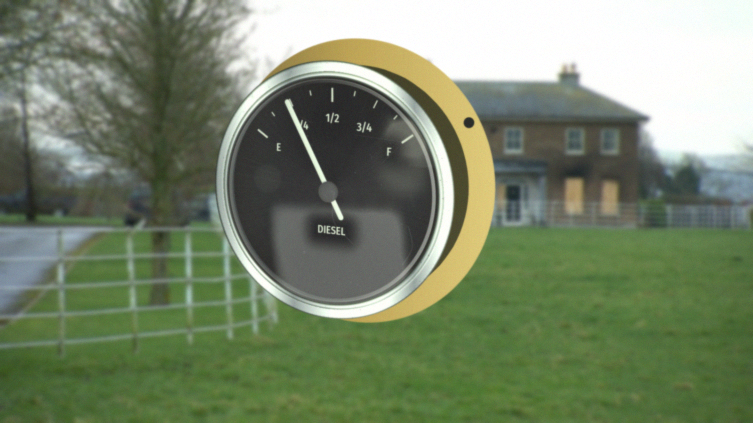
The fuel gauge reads **0.25**
